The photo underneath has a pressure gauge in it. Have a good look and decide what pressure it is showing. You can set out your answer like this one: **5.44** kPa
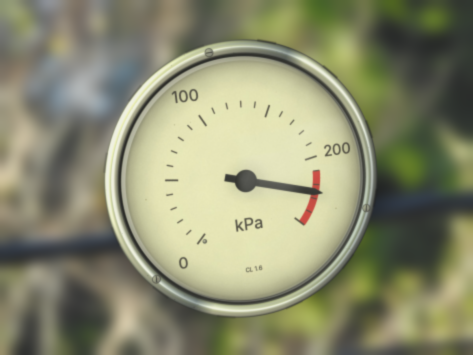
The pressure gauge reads **225** kPa
